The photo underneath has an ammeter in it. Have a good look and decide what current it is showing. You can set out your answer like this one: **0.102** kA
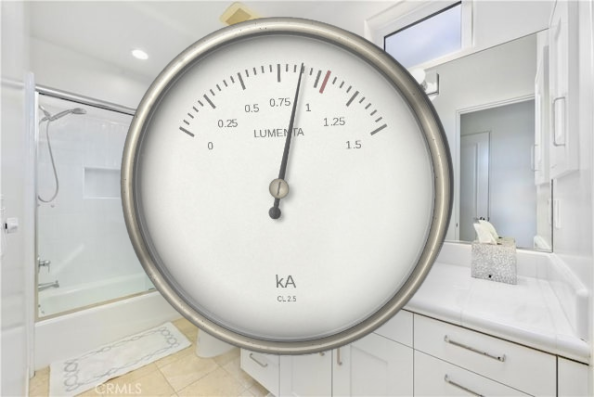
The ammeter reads **0.9** kA
